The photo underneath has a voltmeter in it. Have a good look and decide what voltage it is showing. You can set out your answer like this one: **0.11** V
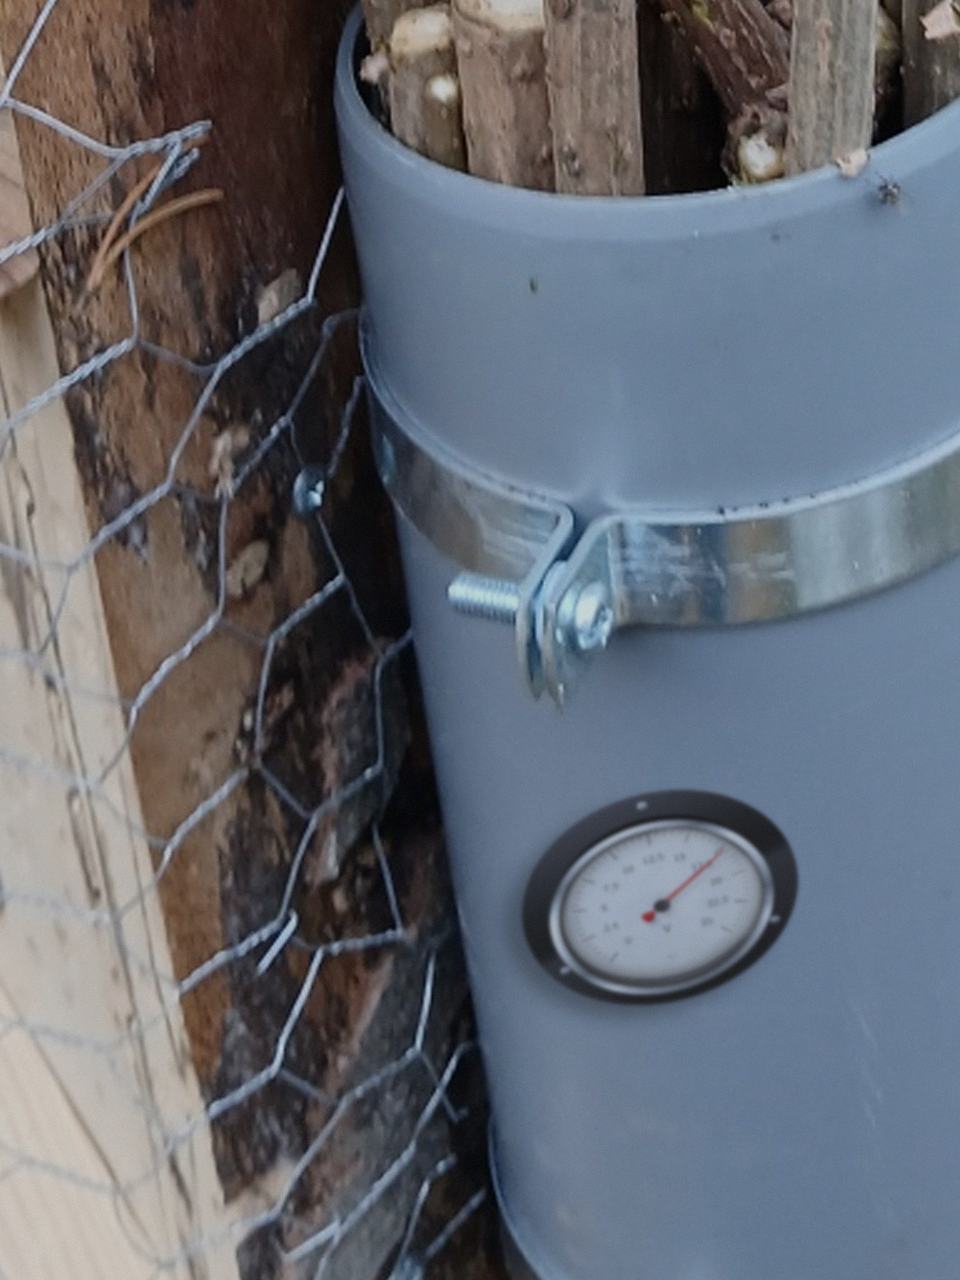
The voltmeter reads **17.5** V
